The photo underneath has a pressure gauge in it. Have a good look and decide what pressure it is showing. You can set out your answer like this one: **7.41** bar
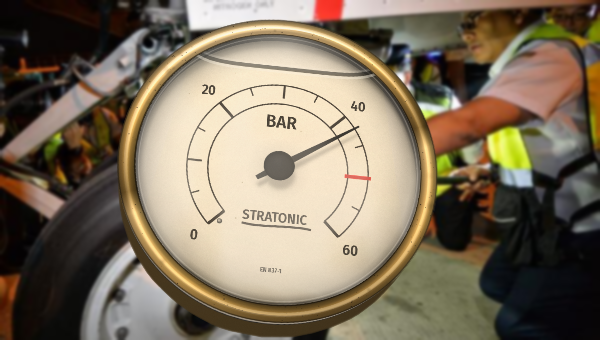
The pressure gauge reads **42.5** bar
